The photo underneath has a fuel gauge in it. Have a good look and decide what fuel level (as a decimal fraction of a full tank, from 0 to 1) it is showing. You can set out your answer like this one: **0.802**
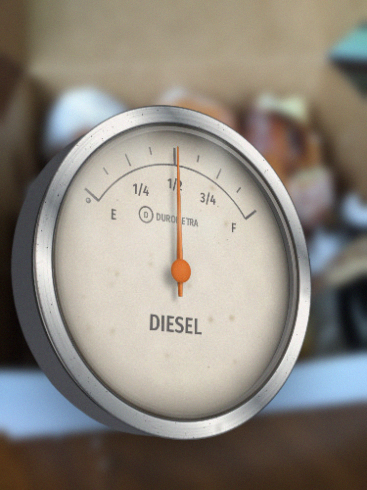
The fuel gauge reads **0.5**
